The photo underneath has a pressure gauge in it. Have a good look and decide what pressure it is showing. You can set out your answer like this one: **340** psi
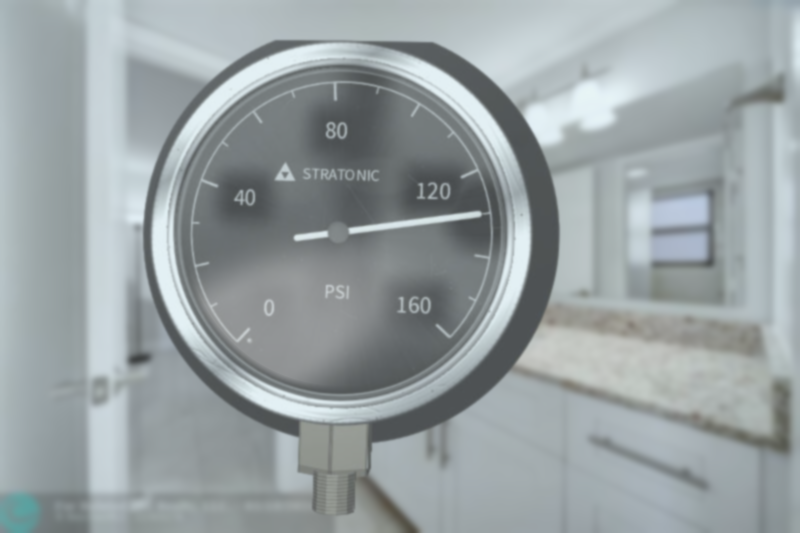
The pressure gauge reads **130** psi
